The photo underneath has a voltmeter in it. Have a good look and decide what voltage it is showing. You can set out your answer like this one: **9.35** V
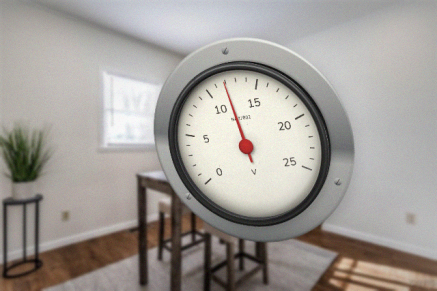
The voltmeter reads **12** V
